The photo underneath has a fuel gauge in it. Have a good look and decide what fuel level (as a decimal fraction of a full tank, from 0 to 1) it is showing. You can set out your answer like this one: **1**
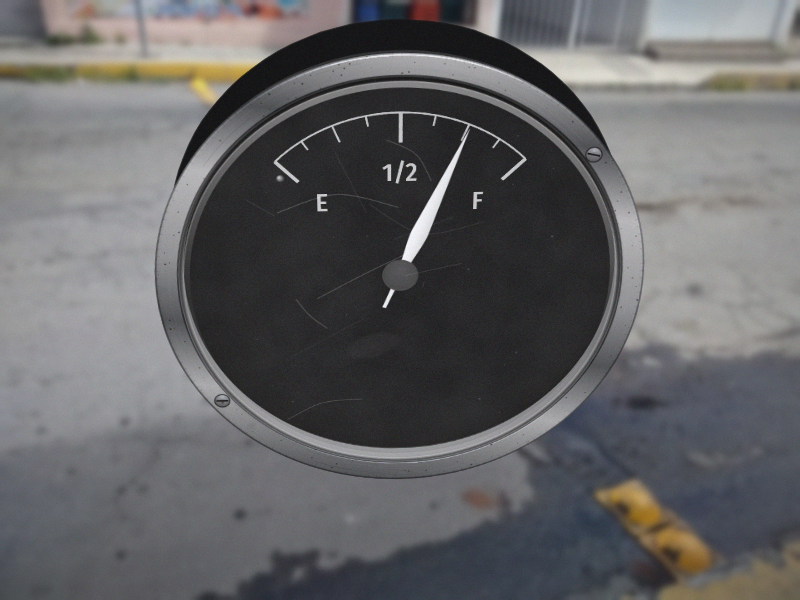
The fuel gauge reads **0.75**
